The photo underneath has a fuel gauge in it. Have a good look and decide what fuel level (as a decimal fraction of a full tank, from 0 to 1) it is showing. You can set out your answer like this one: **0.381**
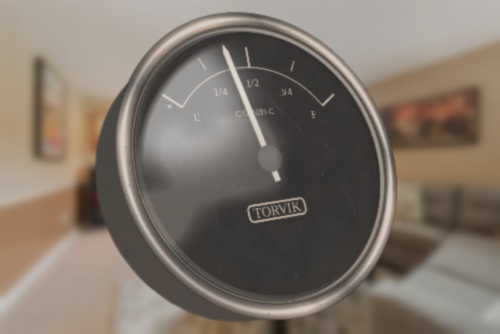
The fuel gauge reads **0.375**
